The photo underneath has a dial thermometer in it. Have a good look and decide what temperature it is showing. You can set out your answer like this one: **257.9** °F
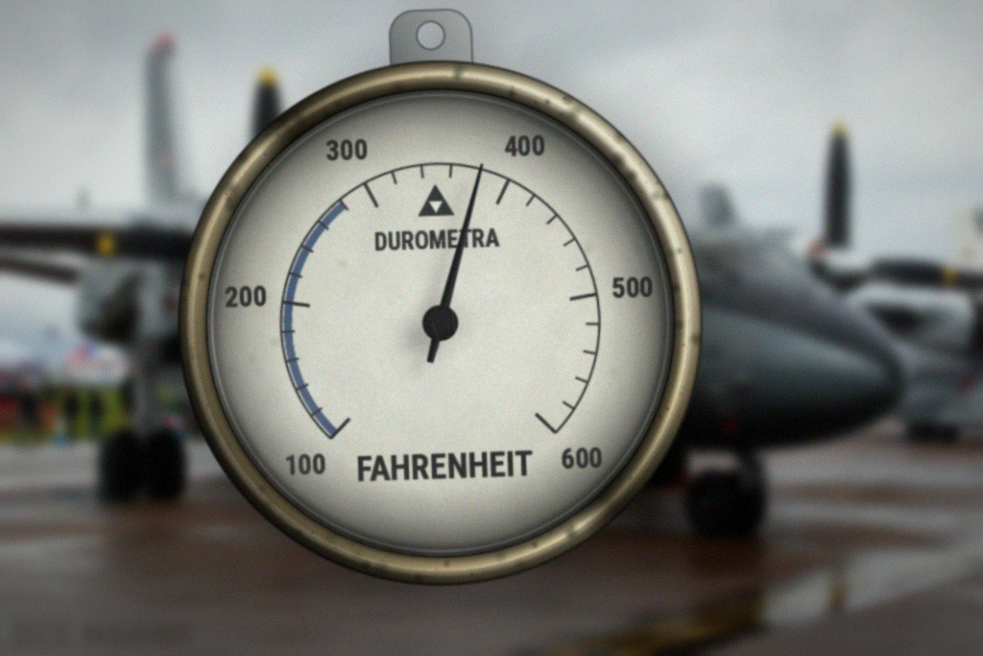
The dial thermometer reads **380** °F
